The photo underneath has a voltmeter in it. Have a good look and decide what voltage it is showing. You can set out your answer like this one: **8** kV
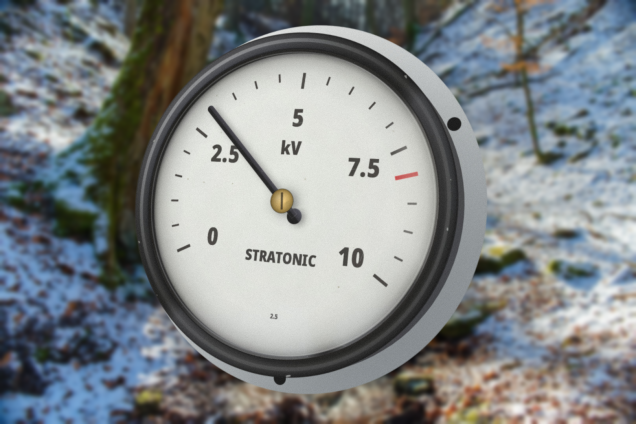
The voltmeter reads **3** kV
